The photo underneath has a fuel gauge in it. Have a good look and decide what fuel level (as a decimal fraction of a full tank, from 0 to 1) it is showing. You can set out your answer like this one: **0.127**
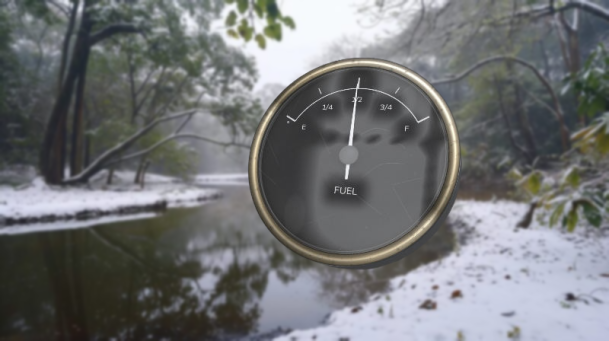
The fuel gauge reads **0.5**
